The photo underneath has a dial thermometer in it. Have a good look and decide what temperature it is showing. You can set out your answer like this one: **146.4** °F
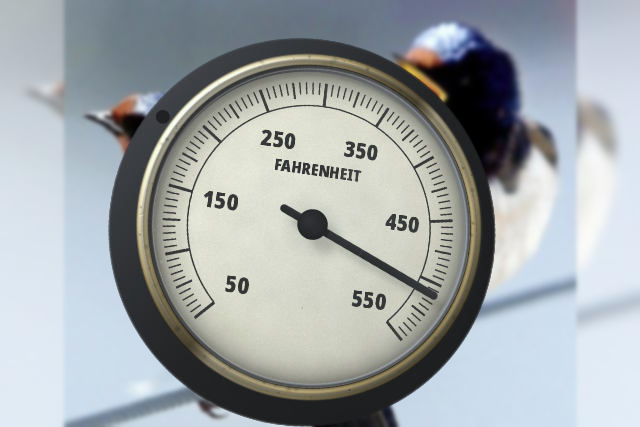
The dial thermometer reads **510** °F
